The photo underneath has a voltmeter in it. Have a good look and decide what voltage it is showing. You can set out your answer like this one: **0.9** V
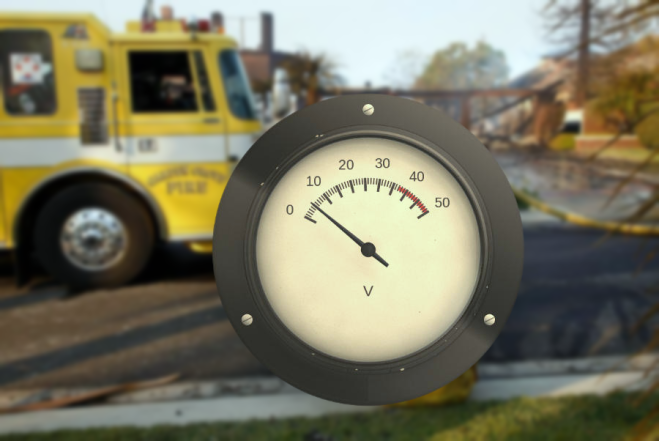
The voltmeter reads **5** V
